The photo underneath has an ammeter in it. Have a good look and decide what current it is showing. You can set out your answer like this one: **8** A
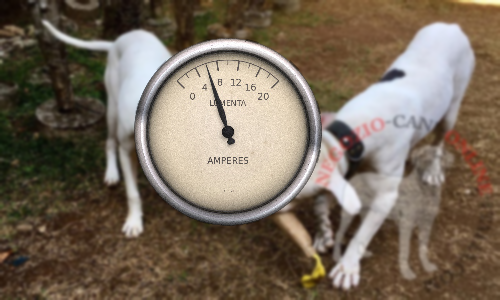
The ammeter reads **6** A
